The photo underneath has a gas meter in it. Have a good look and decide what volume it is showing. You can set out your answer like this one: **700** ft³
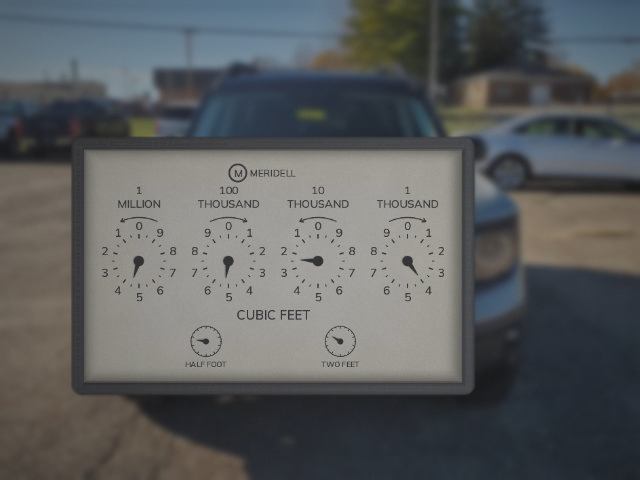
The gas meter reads **452400** ft³
